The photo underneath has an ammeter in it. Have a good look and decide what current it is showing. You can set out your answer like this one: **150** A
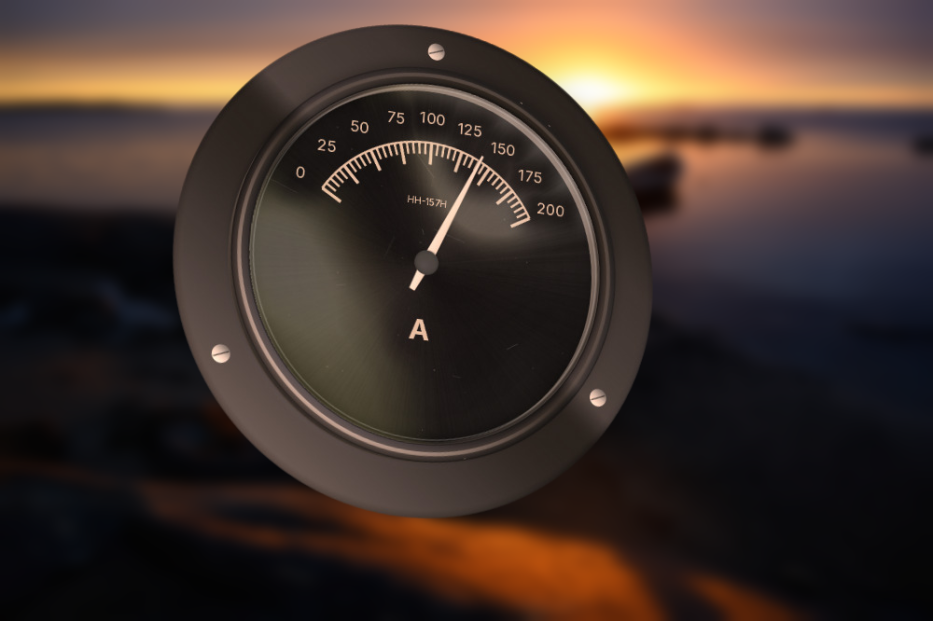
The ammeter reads **140** A
